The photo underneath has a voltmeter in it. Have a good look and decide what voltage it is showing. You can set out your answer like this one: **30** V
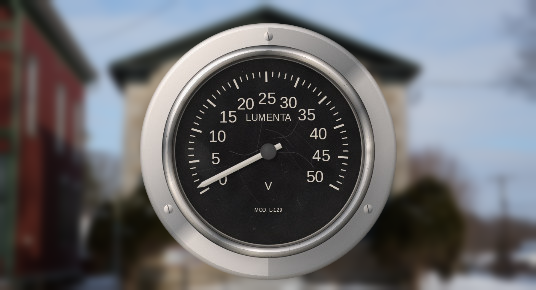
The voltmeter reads **1** V
